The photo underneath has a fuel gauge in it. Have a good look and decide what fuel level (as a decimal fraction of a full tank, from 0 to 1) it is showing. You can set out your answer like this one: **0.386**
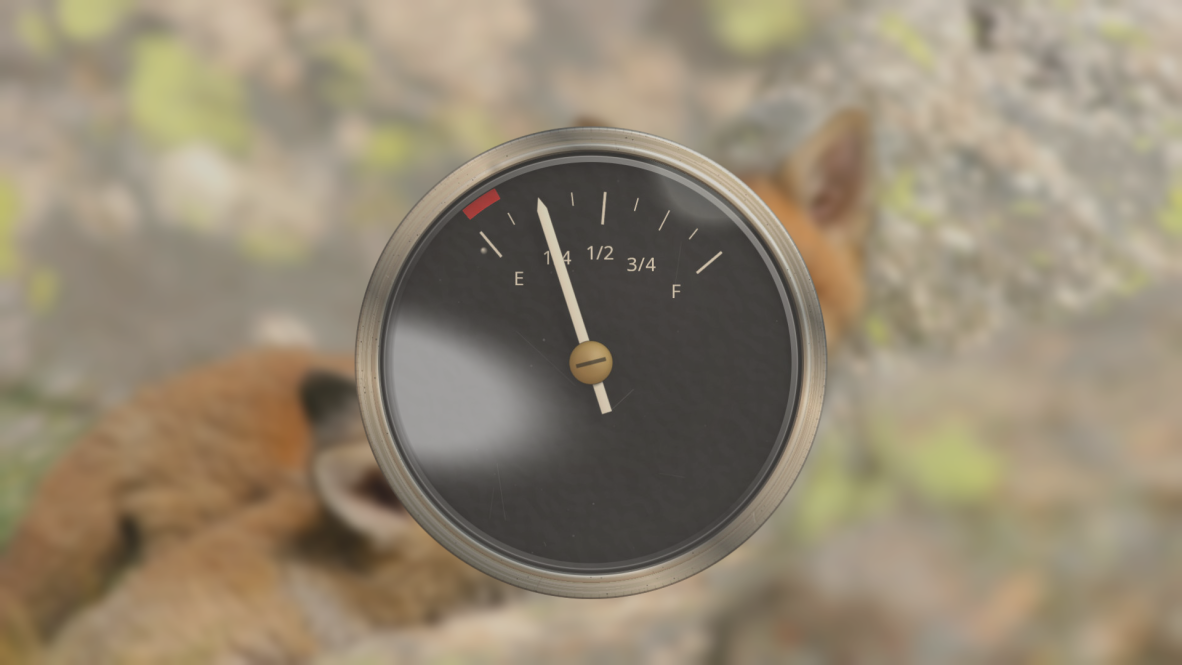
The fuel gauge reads **0.25**
